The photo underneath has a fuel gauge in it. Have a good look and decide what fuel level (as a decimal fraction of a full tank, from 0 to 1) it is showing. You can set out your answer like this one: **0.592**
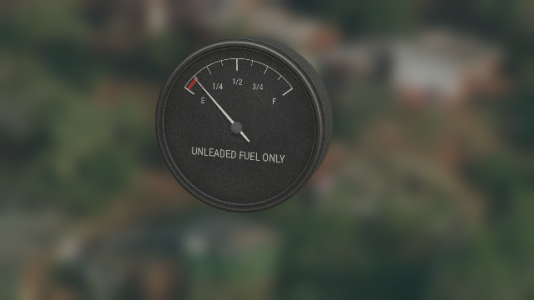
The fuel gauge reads **0.125**
